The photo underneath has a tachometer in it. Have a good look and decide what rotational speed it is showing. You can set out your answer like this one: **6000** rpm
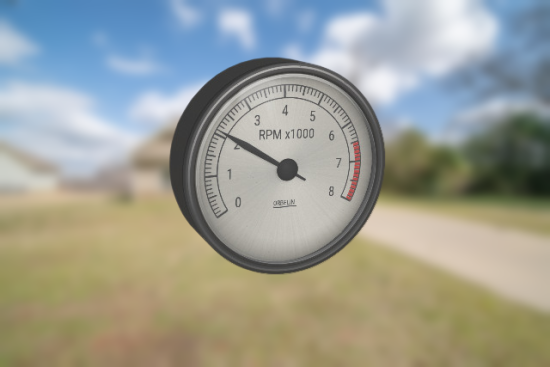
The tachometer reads **2100** rpm
